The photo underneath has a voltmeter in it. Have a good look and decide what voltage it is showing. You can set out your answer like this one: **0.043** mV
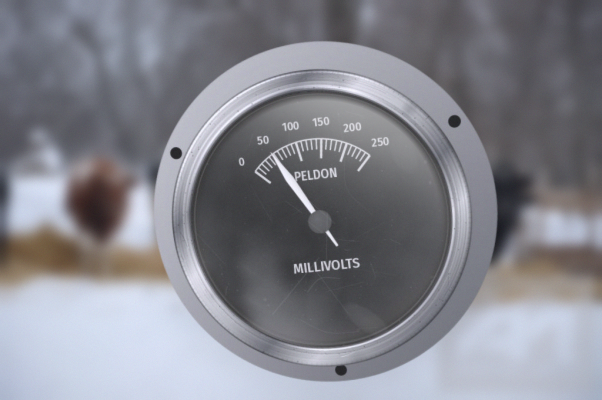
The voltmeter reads **50** mV
